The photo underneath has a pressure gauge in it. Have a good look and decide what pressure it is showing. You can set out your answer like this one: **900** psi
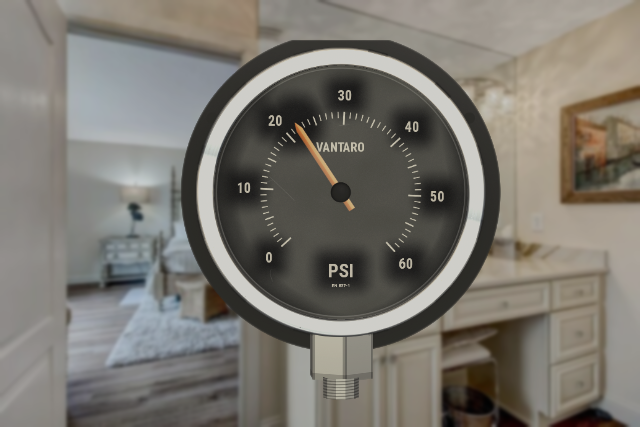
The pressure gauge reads **22** psi
